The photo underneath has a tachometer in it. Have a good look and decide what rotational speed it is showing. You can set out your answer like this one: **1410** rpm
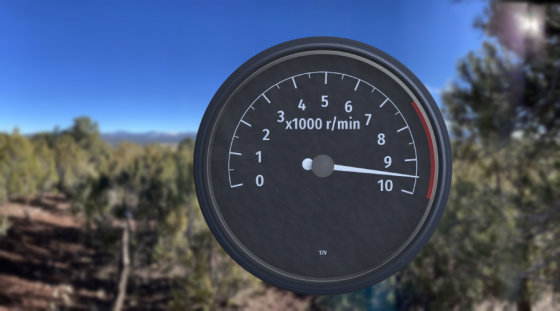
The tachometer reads **9500** rpm
